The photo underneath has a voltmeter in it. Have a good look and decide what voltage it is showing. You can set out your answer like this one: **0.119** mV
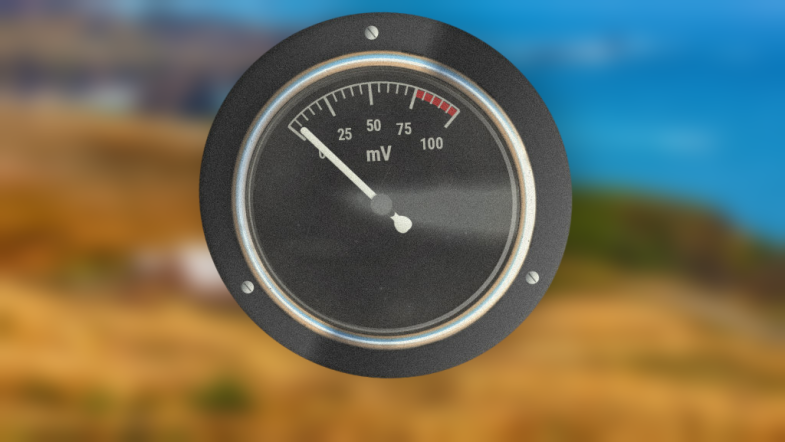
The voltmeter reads **5** mV
